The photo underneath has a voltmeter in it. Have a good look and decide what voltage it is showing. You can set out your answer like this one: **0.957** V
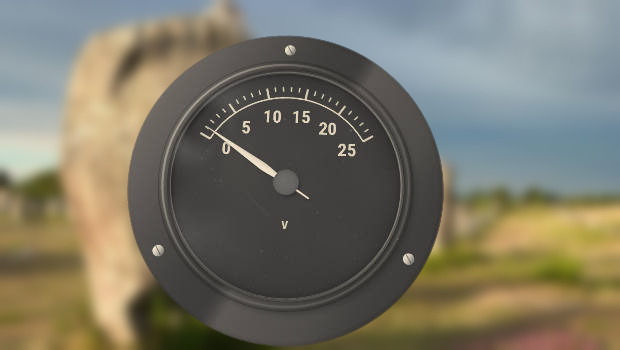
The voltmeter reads **1** V
